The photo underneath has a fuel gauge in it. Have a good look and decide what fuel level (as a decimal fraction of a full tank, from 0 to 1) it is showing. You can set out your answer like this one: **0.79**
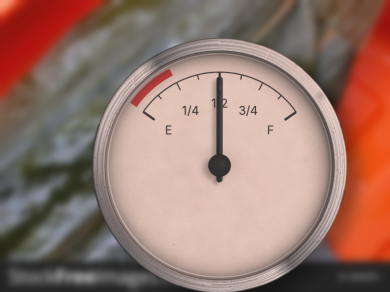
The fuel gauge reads **0.5**
